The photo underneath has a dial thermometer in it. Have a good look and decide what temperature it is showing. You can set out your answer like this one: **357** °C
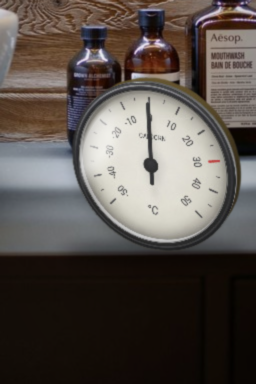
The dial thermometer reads **0** °C
